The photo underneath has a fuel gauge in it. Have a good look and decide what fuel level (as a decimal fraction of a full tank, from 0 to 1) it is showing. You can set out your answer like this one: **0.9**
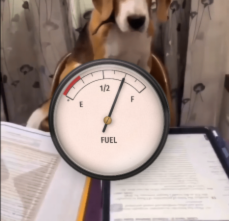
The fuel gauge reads **0.75**
